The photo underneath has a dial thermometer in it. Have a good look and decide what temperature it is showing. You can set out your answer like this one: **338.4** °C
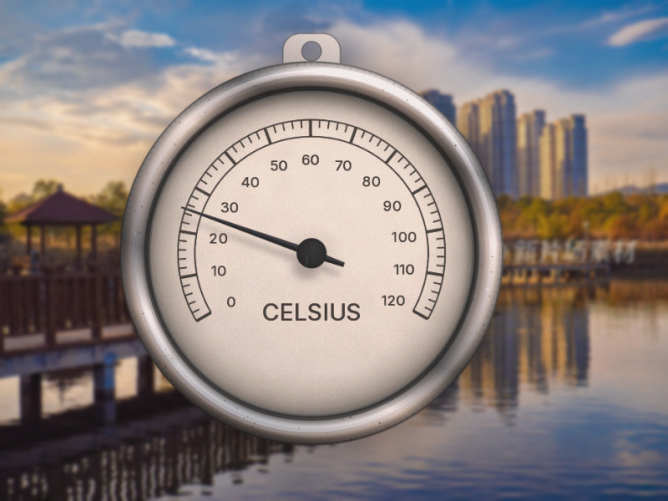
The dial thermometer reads **25** °C
